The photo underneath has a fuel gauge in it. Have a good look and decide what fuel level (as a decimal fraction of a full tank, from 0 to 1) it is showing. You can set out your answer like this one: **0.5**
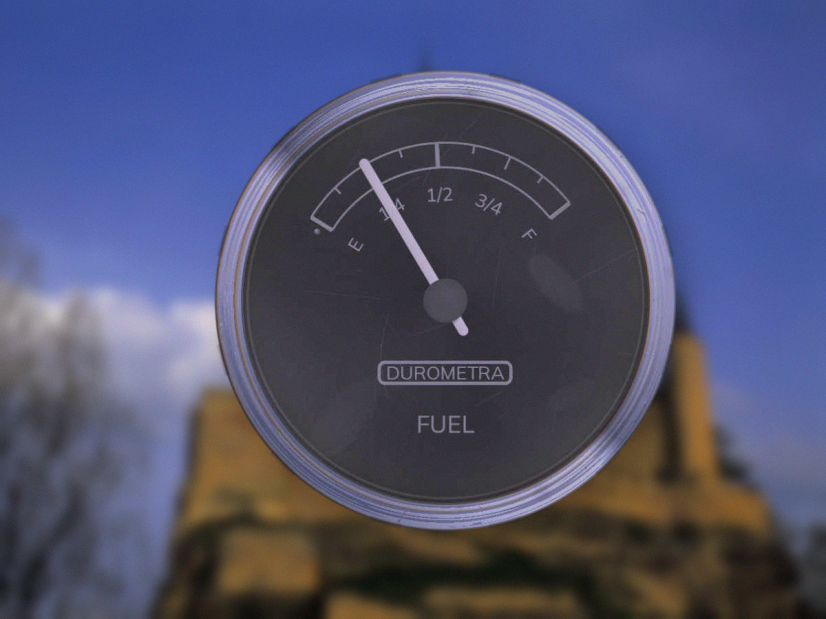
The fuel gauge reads **0.25**
